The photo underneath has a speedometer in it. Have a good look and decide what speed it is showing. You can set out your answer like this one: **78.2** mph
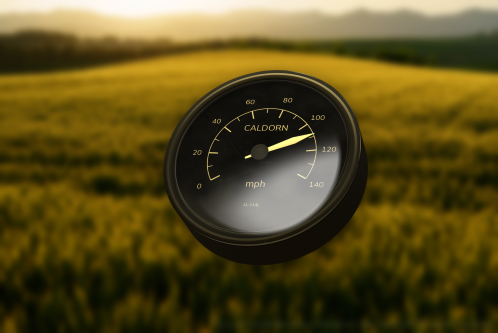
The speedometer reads **110** mph
